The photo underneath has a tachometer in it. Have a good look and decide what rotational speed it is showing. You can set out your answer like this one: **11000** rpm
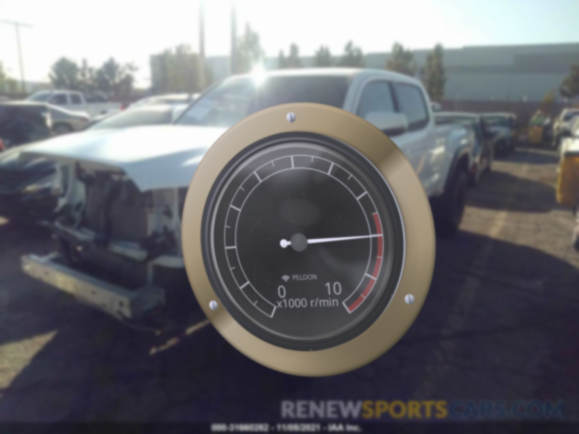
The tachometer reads **8000** rpm
